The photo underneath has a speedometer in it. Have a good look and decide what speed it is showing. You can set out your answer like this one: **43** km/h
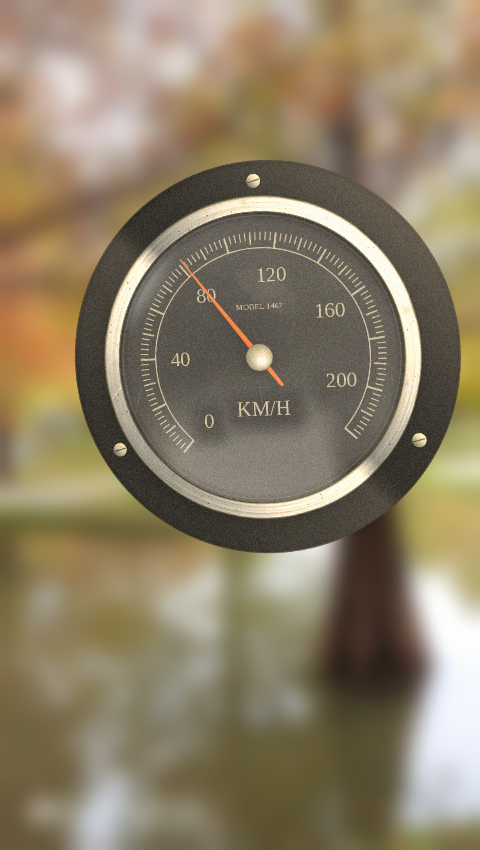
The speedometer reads **82** km/h
